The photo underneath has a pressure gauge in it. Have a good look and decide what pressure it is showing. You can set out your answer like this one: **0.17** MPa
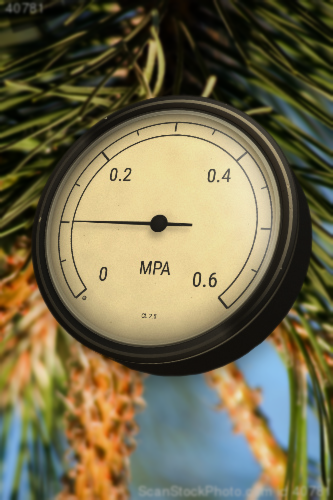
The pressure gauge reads **0.1** MPa
